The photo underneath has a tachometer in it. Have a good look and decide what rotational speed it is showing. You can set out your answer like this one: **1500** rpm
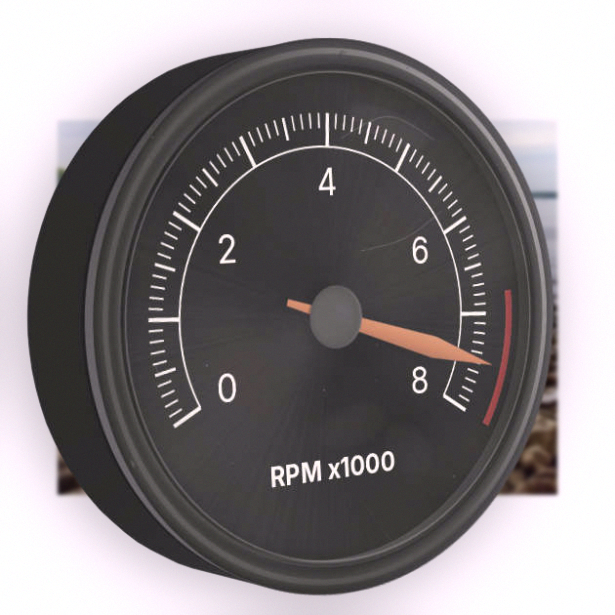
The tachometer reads **7500** rpm
